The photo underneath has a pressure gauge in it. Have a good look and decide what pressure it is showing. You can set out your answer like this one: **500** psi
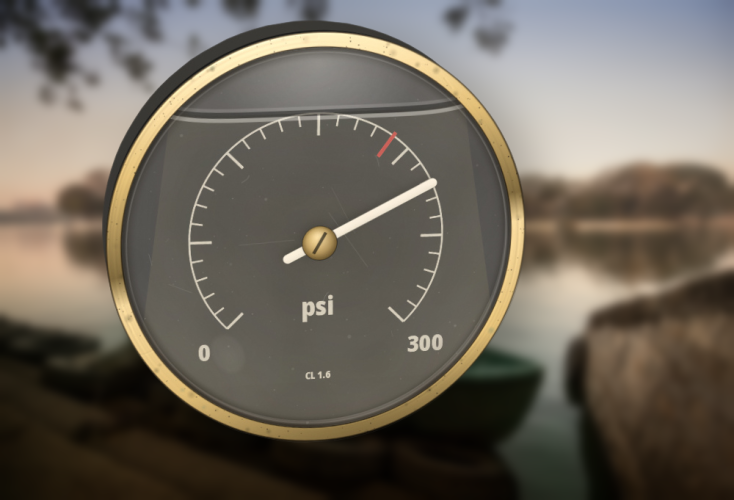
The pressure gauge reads **220** psi
